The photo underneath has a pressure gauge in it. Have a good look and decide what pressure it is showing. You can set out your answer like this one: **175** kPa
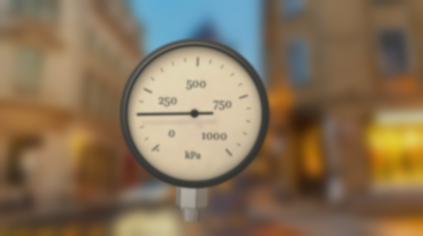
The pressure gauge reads **150** kPa
